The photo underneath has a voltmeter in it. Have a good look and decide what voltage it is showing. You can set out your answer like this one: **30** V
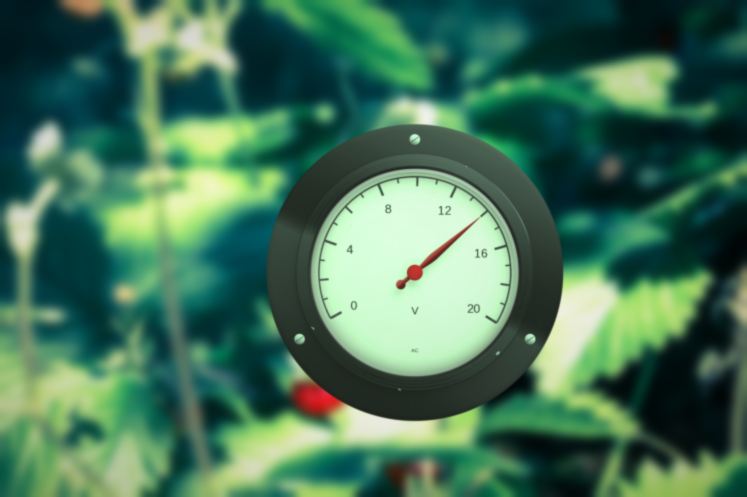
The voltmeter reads **14** V
